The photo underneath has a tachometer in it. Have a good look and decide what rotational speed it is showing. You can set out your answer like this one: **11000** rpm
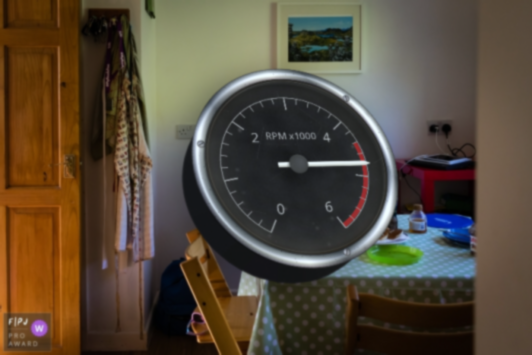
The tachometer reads **4800** rpm
